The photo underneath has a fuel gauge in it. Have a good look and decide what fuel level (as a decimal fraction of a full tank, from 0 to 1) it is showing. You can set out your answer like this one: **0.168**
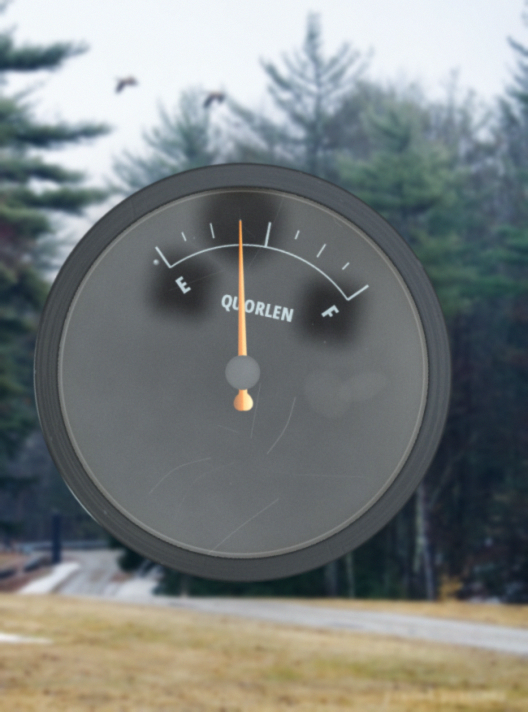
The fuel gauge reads **0.375**
